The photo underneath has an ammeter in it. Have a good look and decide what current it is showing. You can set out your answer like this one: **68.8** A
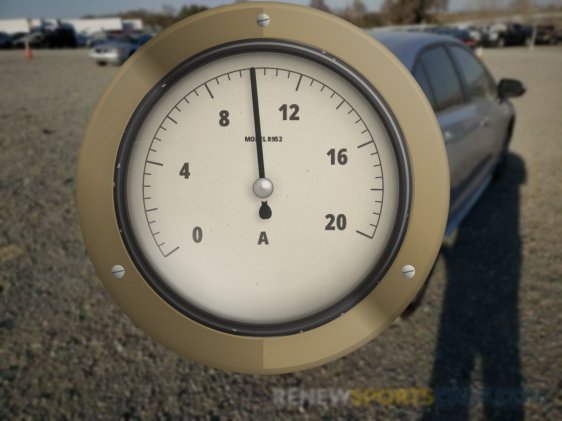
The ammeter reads **10** A
